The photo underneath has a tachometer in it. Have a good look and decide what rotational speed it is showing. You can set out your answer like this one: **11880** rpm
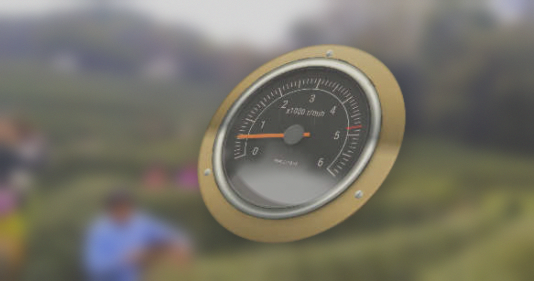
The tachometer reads **500** rpm
